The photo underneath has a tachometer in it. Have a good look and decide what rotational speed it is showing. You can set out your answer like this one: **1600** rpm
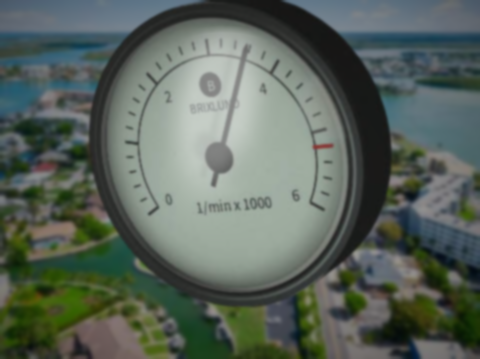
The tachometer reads **3600** rpm
